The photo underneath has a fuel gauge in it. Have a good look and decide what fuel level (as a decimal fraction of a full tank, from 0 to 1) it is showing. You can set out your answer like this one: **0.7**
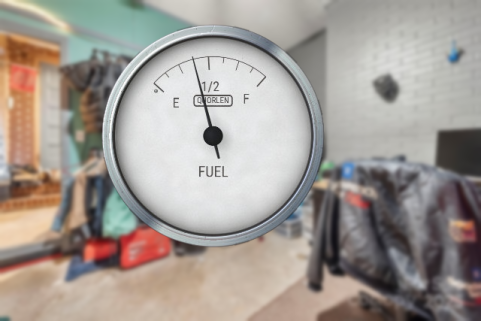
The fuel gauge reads **0.375**
